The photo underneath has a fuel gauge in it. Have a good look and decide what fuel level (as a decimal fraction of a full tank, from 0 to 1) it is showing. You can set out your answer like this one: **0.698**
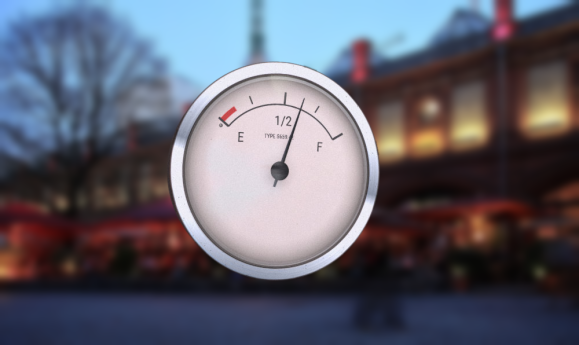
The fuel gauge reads **0.625**
